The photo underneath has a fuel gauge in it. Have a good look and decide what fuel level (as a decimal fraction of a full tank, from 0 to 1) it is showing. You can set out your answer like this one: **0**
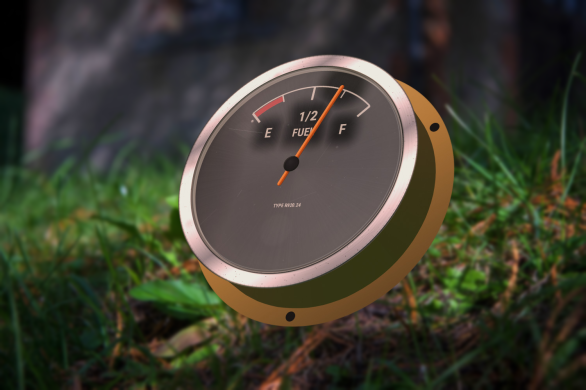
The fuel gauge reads **0.75**
